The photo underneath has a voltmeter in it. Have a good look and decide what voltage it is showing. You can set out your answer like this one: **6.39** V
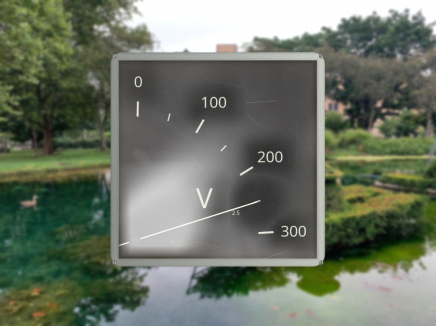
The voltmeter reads **250** V
